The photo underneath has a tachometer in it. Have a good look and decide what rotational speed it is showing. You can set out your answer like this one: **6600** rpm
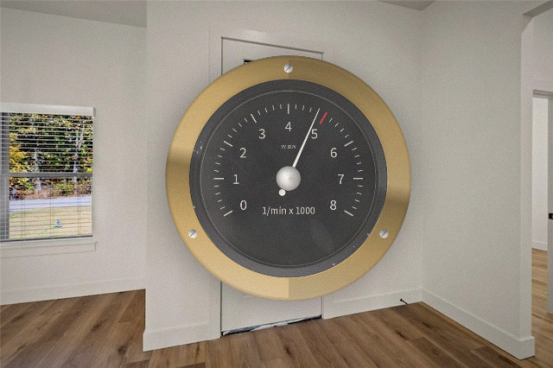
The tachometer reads **4800** rpm
